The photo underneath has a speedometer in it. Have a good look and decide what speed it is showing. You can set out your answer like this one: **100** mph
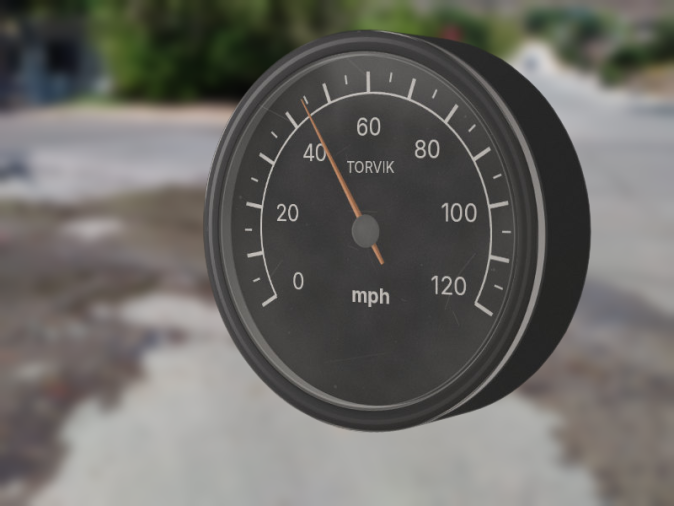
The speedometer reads **45** mph
